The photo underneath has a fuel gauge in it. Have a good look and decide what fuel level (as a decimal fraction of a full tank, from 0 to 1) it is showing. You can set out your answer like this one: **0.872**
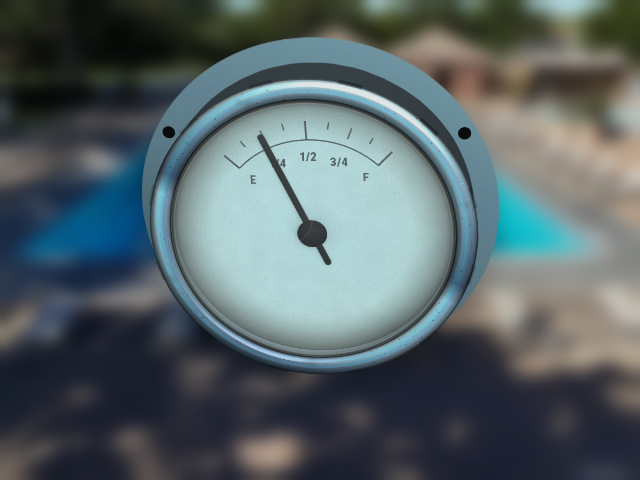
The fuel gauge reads **0.25**
